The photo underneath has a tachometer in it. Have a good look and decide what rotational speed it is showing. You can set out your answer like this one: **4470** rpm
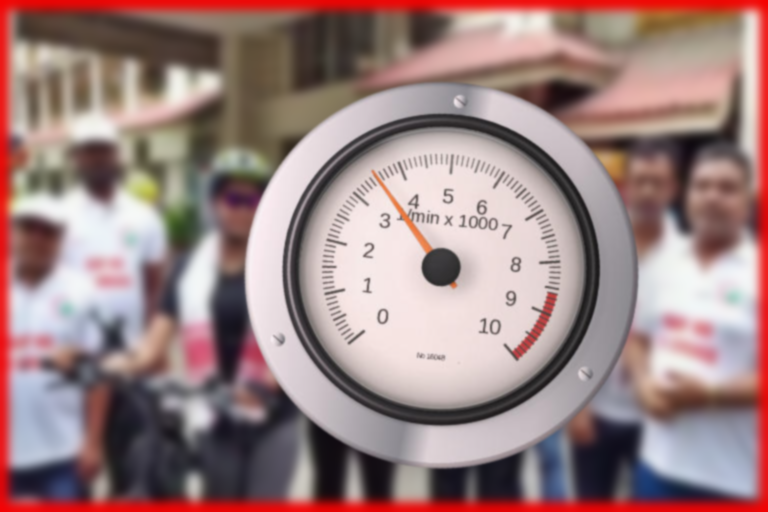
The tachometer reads **3500** rpm
